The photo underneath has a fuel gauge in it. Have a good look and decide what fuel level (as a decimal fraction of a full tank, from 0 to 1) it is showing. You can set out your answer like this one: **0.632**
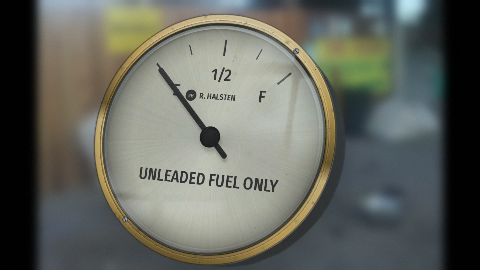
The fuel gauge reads **0**
